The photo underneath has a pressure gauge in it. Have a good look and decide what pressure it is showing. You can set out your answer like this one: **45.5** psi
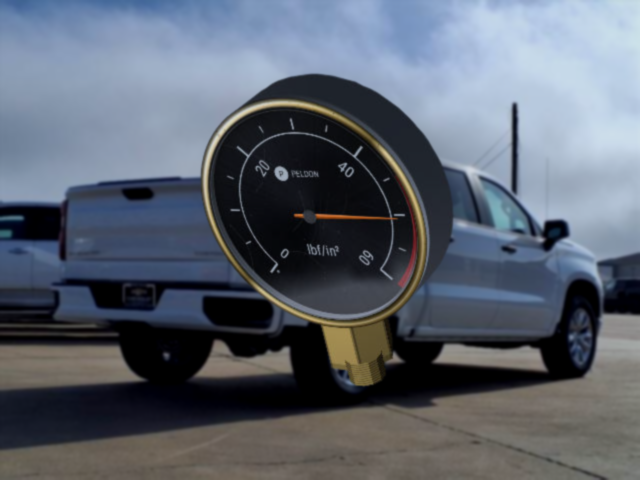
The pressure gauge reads **50** psi
